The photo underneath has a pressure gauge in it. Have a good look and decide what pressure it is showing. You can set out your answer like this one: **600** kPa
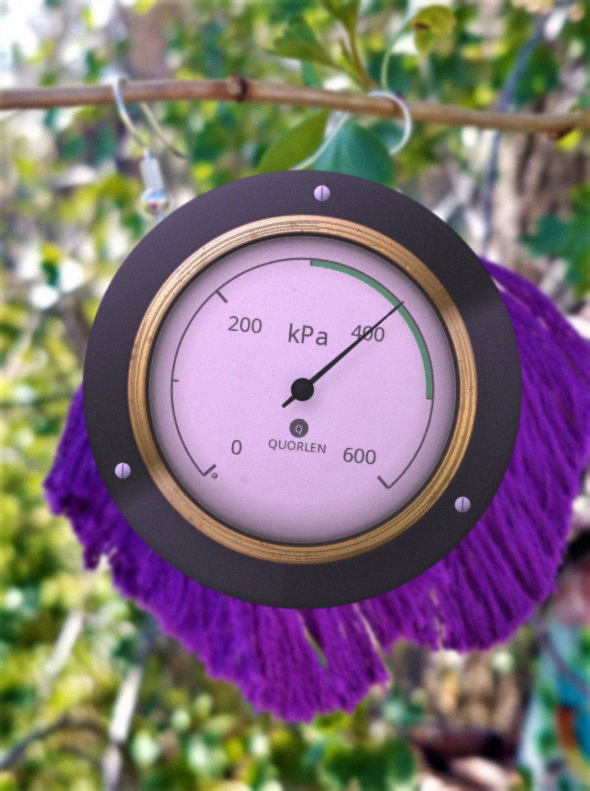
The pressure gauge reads **400** kPa
